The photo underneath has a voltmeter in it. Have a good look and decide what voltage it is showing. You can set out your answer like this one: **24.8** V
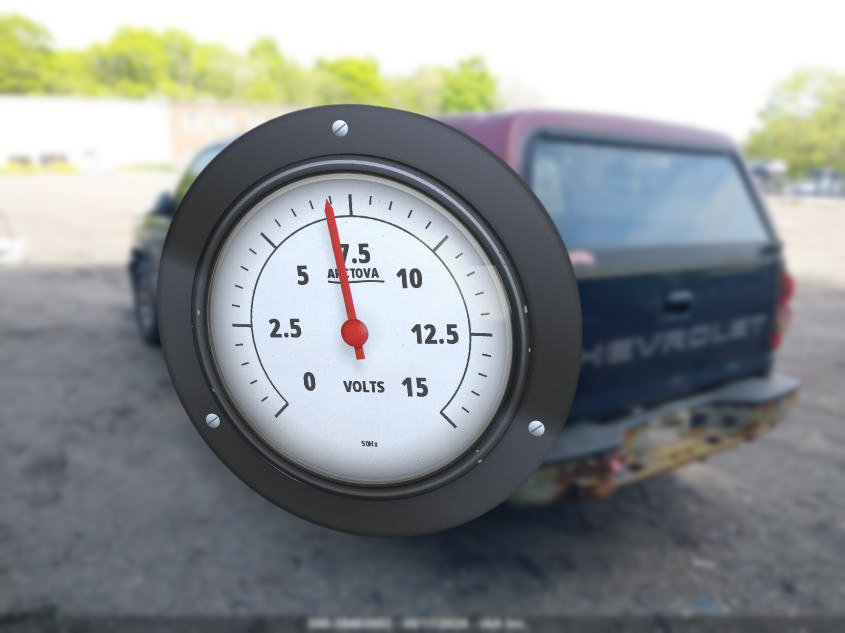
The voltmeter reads **7** V
